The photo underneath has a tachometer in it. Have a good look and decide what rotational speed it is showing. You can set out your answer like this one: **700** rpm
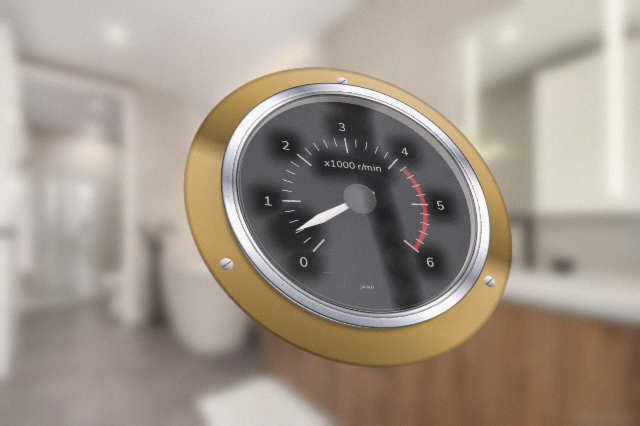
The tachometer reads **400** rpm
